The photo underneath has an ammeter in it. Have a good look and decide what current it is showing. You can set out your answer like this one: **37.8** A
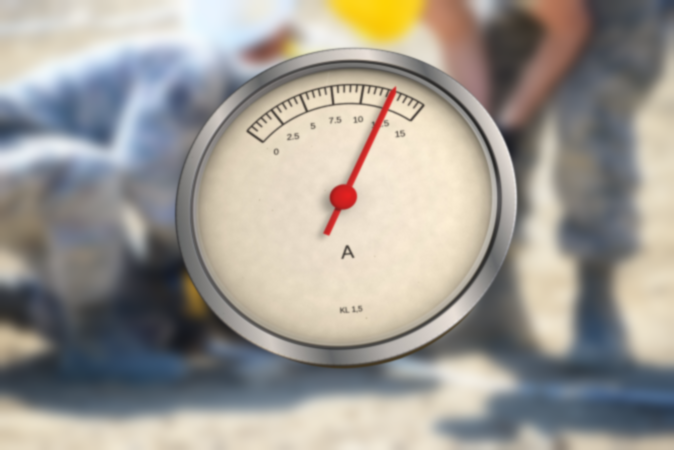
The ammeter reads **12.5** A
